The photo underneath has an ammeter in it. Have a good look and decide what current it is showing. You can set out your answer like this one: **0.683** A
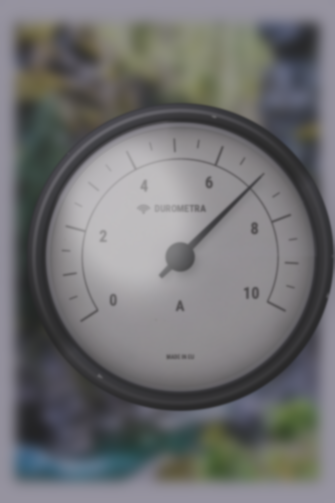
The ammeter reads **7** A
